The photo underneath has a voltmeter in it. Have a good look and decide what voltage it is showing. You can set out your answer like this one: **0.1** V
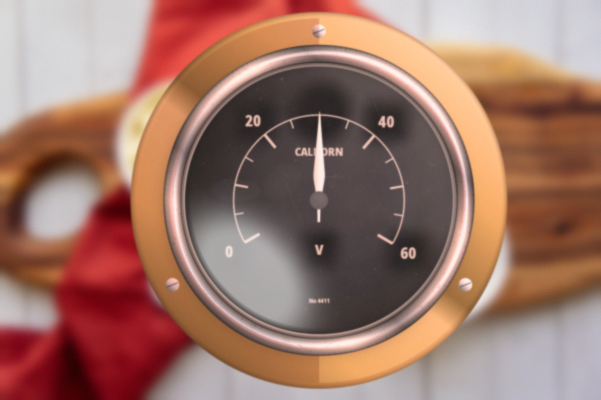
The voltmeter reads **30** V
